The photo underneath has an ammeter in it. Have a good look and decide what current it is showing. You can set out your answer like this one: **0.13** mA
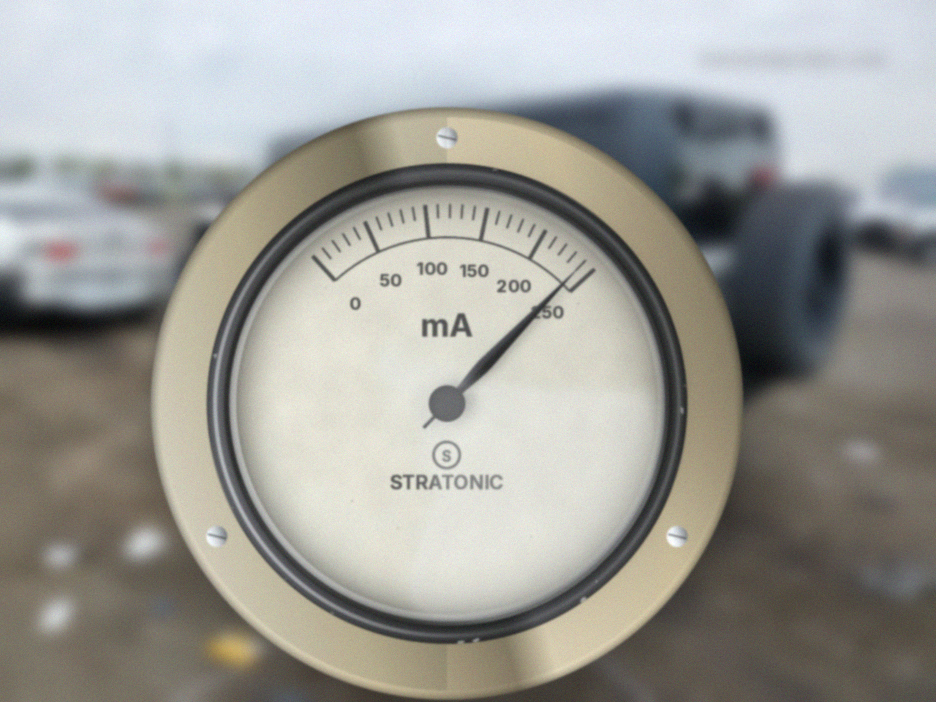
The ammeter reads **240** mA
